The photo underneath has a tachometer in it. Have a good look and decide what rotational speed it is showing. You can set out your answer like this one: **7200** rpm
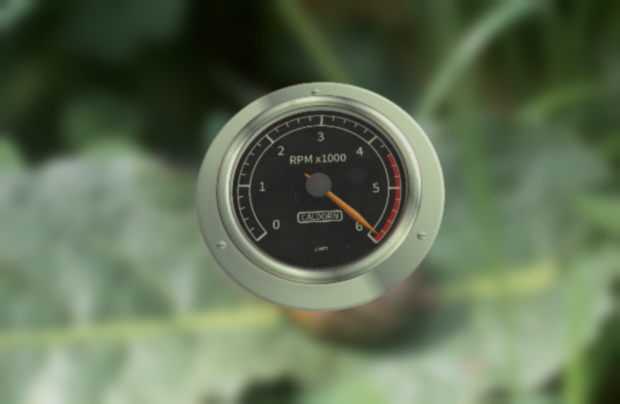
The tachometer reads **5900** rpm
